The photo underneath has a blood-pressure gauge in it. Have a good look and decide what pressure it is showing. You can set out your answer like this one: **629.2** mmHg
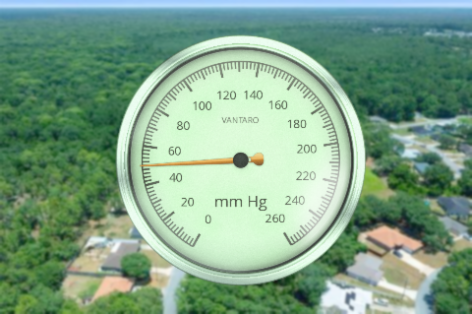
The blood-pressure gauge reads **50** mmHg
